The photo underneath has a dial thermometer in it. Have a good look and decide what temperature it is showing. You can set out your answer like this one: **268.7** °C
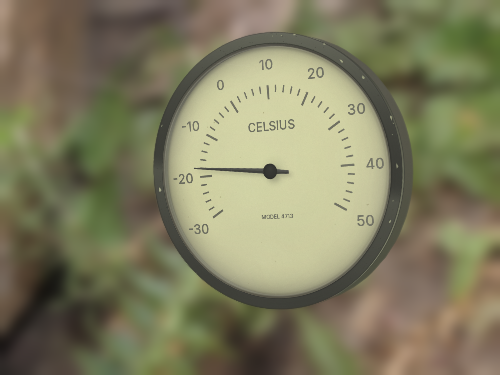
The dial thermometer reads **-18** °C
